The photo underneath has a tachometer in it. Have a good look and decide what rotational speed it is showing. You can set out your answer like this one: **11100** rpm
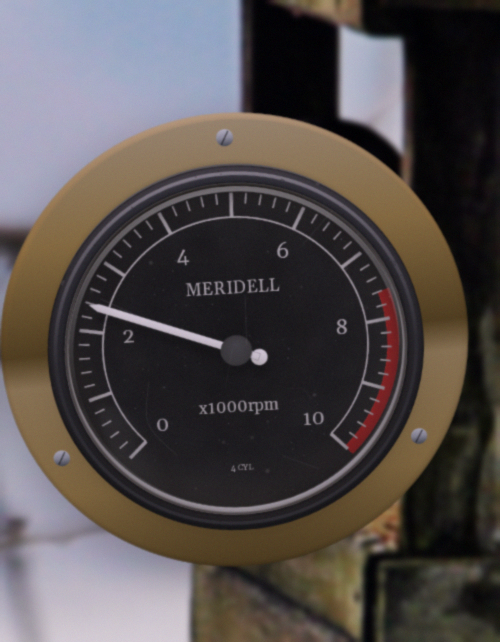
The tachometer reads **2400** rpm
